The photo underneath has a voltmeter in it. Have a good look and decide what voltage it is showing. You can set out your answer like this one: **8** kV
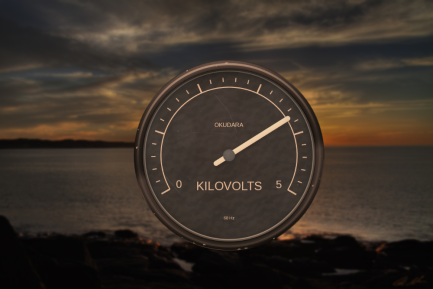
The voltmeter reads **3.7** kV
